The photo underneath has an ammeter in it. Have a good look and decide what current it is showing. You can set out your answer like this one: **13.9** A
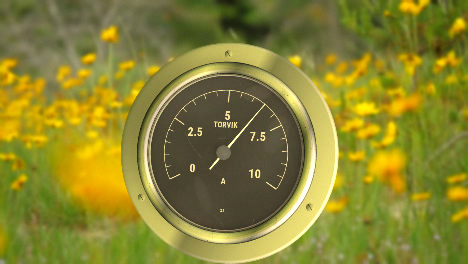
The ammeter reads **6.5** A
